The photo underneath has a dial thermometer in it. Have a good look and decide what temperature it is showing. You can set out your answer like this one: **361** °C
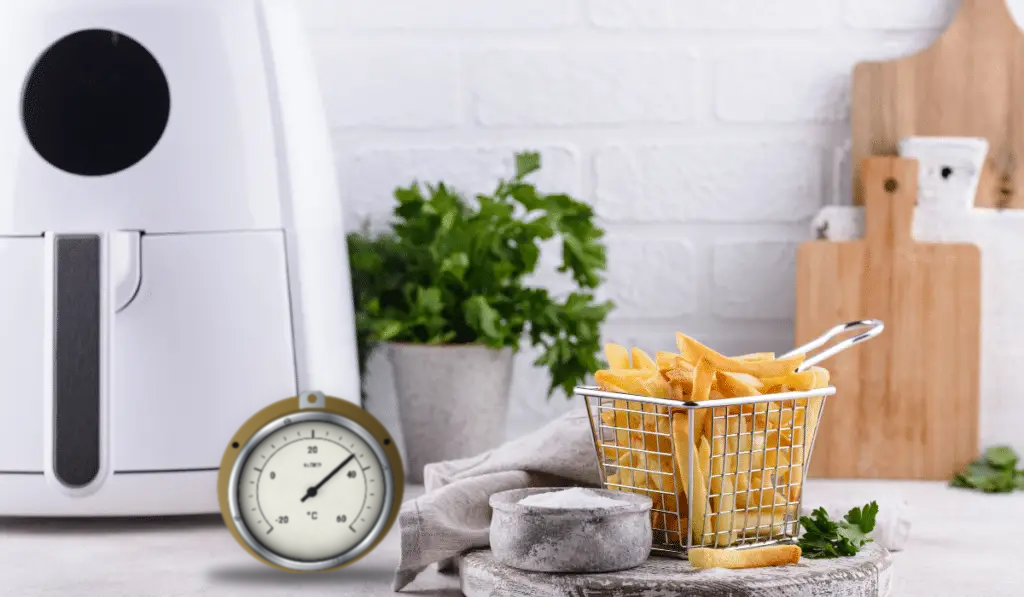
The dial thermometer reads **34** °C
